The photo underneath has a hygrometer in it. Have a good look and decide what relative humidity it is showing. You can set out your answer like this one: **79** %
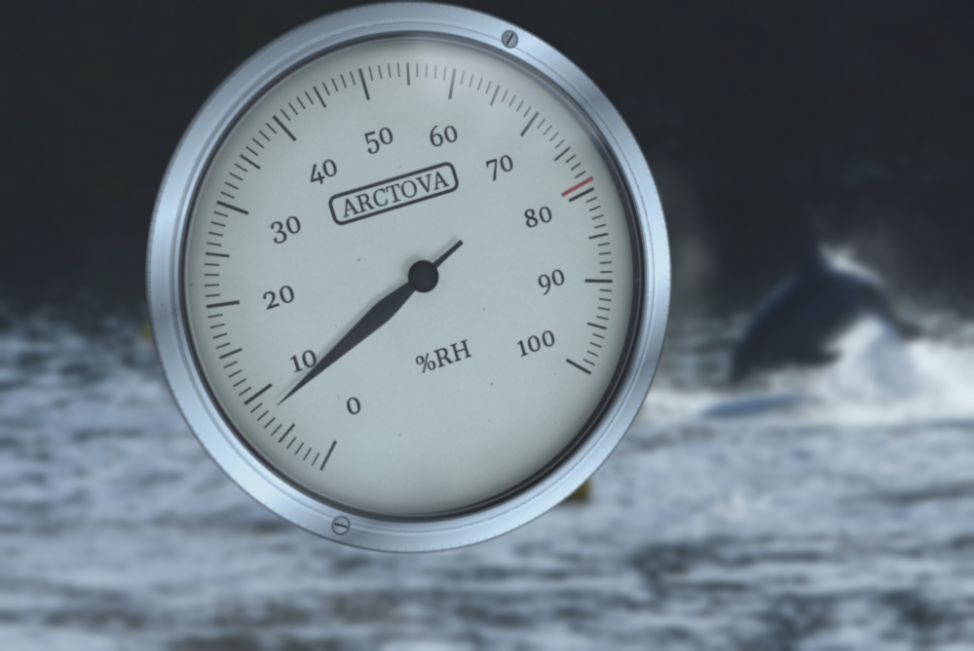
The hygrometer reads **8** %
